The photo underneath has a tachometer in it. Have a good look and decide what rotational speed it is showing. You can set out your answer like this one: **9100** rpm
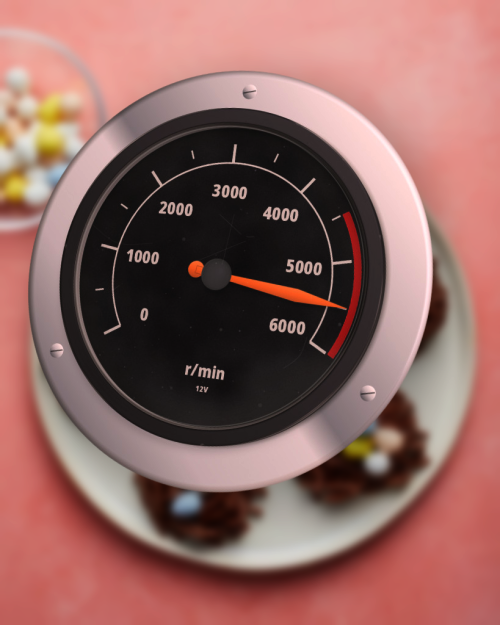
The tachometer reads **5500** rpm
